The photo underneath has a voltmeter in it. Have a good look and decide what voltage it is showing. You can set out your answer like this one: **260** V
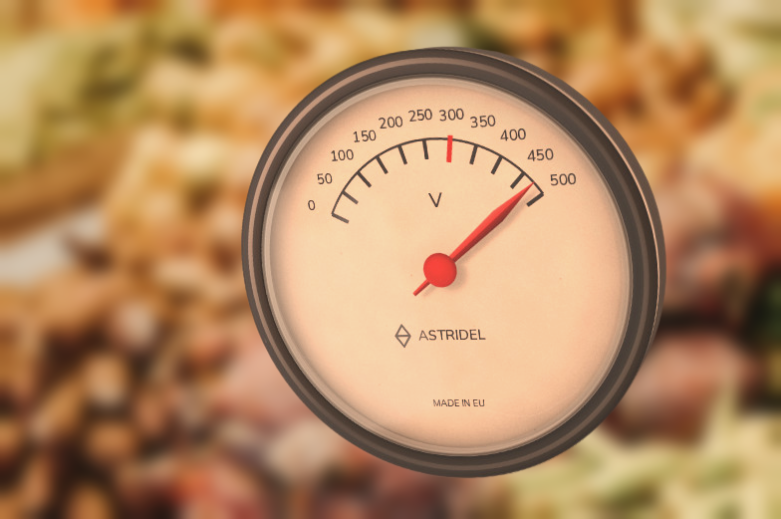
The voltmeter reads **475** V
